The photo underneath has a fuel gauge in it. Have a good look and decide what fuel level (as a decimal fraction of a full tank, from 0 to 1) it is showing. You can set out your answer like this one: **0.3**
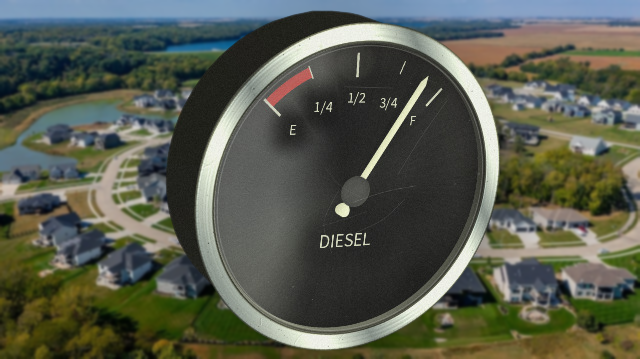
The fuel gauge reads **0.875**
